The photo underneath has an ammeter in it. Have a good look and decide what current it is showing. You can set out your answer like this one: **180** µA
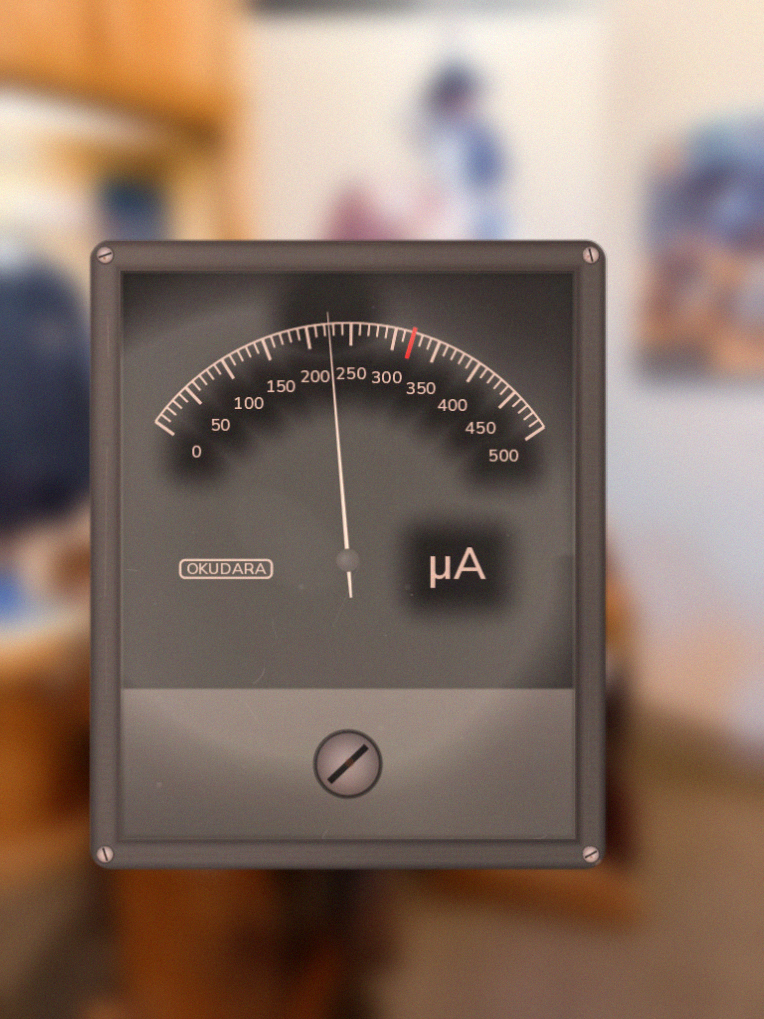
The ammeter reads **225** µA
